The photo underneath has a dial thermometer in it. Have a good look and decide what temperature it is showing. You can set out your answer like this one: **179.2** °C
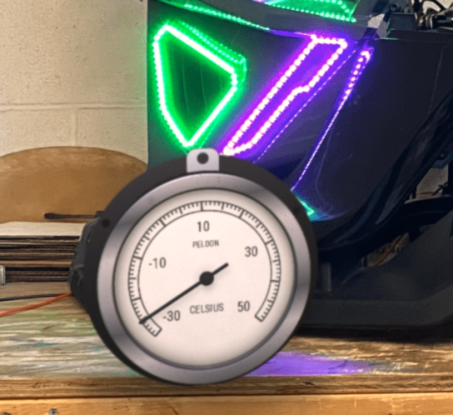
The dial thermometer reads **-25** °C
